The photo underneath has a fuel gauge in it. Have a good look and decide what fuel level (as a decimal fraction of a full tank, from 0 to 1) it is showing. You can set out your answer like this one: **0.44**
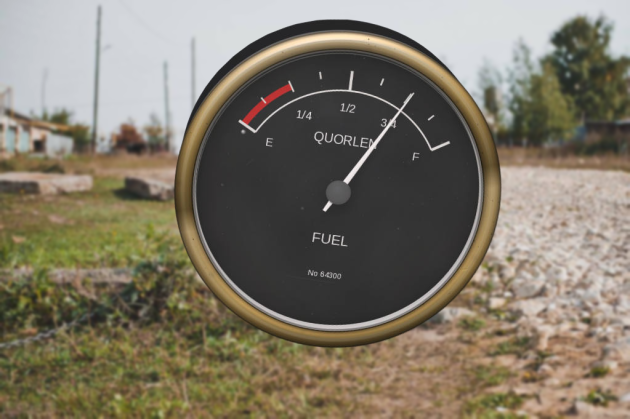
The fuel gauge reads **0.75**
